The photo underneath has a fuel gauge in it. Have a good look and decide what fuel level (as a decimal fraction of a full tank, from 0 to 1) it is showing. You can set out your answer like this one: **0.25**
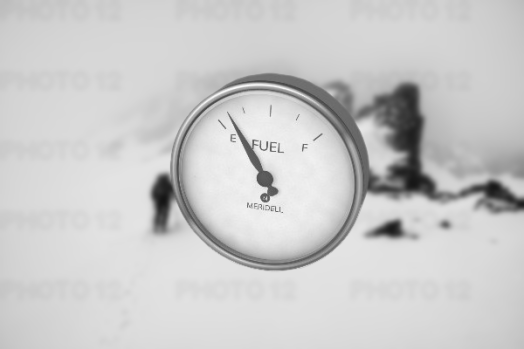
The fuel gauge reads **0.125**
